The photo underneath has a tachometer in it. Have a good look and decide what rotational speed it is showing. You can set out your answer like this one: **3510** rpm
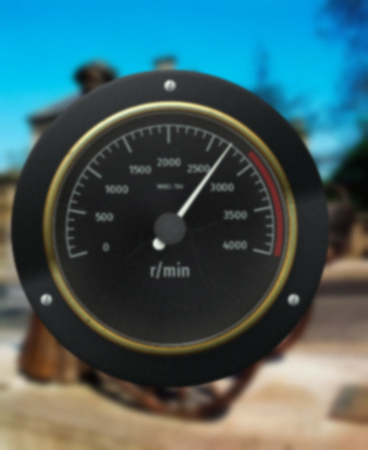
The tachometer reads **2700** rpm
